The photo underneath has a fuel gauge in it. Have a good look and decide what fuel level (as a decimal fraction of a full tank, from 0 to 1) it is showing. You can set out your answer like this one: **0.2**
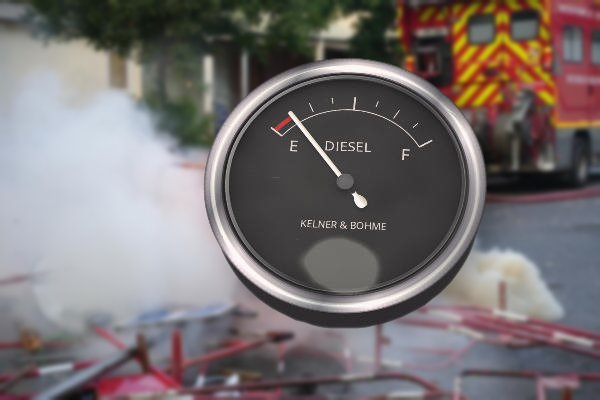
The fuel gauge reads **0.125**
